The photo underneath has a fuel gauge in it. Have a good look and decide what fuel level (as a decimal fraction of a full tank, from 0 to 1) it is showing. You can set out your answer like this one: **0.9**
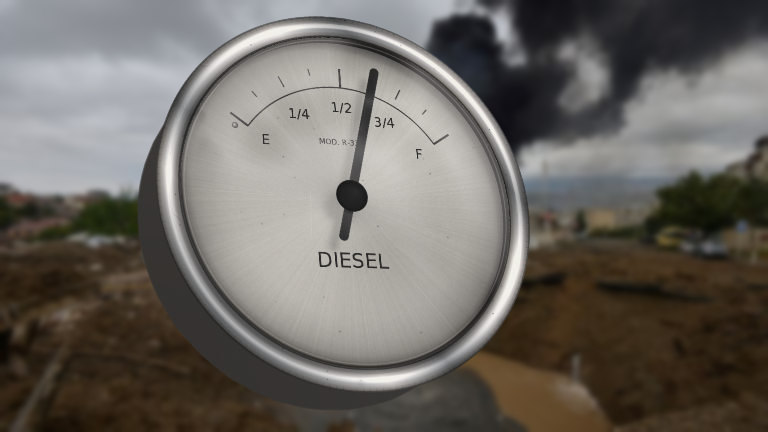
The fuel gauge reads **0.625**
